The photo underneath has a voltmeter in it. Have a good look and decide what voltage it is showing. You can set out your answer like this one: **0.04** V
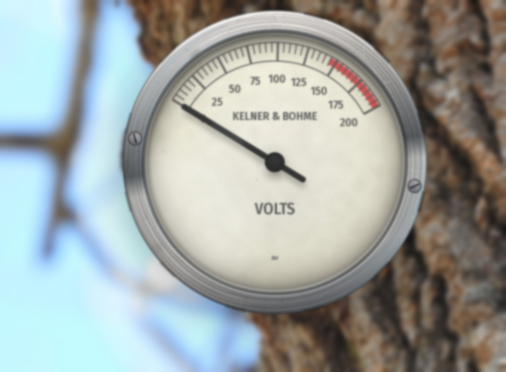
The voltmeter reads **0** V
